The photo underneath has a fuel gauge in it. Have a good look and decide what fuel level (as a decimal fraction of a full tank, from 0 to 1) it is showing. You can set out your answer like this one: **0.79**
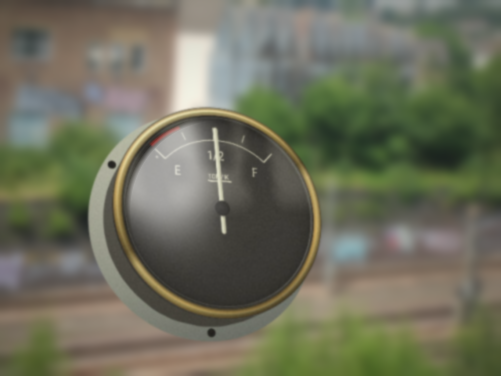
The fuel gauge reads **0.5**
